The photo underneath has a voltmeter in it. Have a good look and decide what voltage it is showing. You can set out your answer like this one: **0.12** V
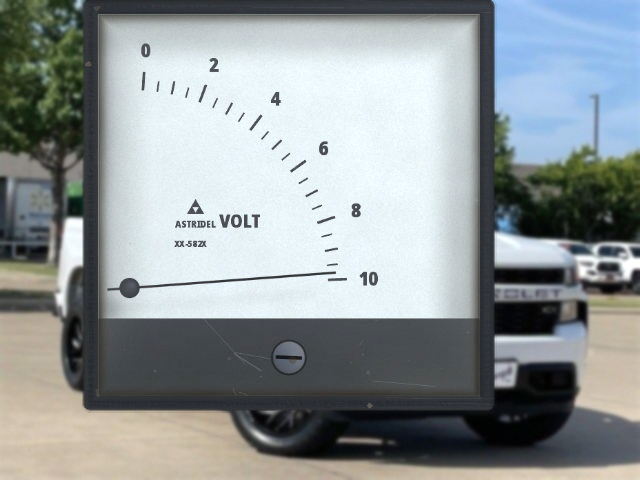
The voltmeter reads **9.75** V
